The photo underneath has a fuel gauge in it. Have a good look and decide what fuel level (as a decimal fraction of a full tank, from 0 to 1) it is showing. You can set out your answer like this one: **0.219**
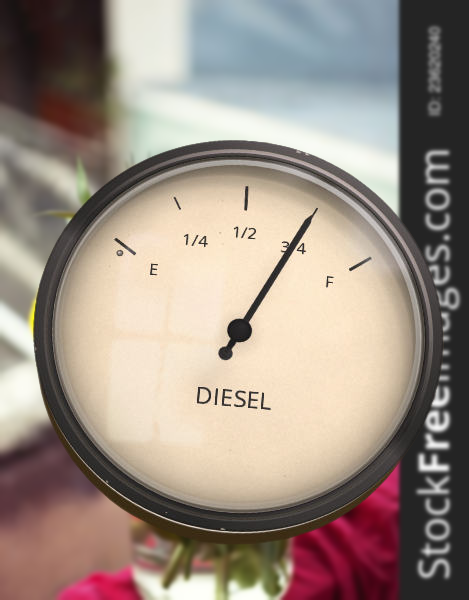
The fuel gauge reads **0.75**
